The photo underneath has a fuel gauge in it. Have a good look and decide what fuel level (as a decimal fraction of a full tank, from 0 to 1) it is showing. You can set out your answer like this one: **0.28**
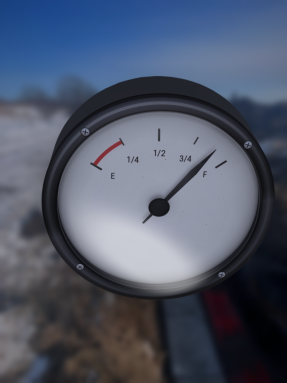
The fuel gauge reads **0.875**
